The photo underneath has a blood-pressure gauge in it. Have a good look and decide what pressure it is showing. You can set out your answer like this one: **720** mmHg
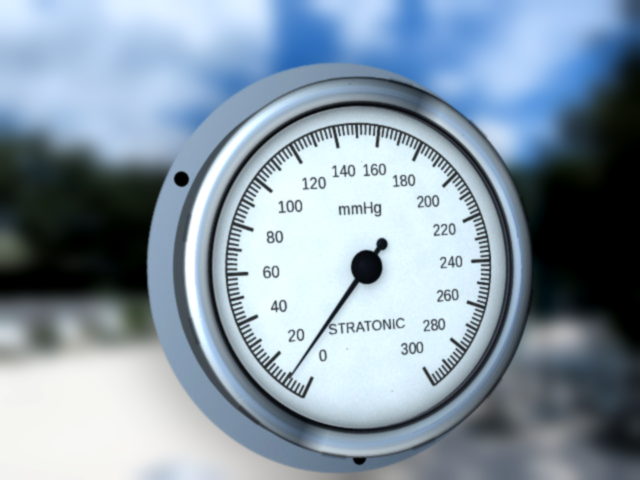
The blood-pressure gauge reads **10** mmHg
